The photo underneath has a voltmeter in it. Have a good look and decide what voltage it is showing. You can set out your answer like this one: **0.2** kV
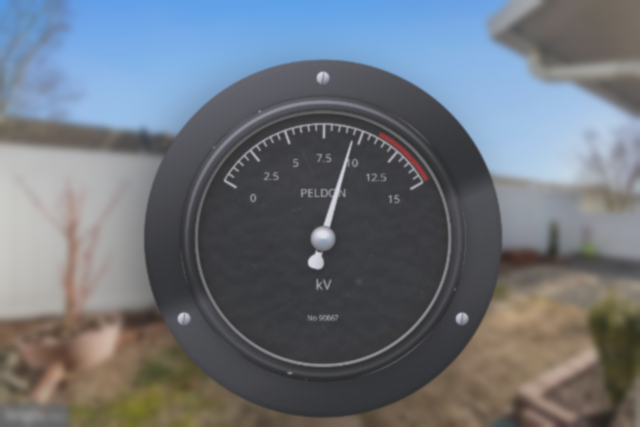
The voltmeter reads **9.5** kV
